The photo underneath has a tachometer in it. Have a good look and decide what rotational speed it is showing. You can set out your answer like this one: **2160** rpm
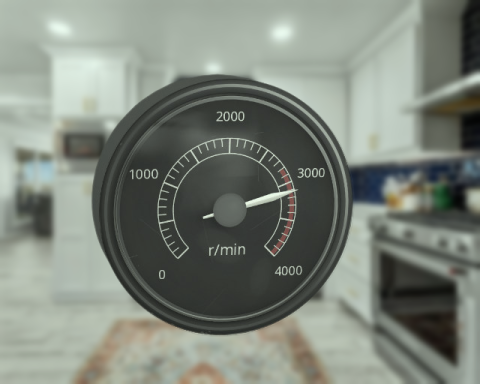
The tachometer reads **3100** rpm
